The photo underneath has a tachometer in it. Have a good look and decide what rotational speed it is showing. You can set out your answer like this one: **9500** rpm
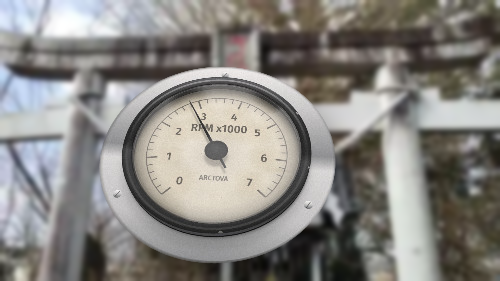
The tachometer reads **2800** rpm
